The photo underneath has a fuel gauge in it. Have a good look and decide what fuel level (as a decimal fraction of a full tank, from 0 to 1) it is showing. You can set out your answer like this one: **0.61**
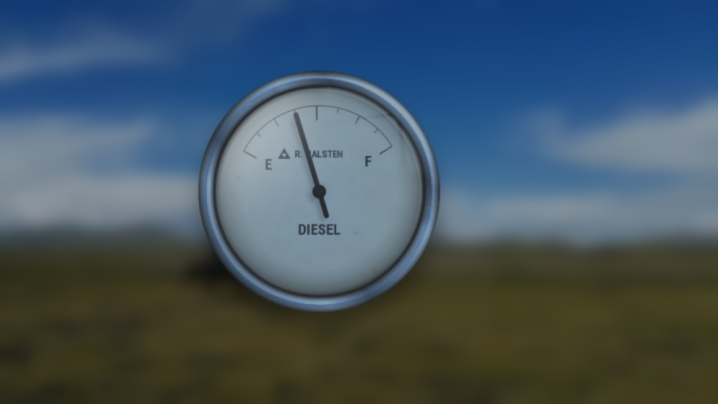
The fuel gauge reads **0.375**
